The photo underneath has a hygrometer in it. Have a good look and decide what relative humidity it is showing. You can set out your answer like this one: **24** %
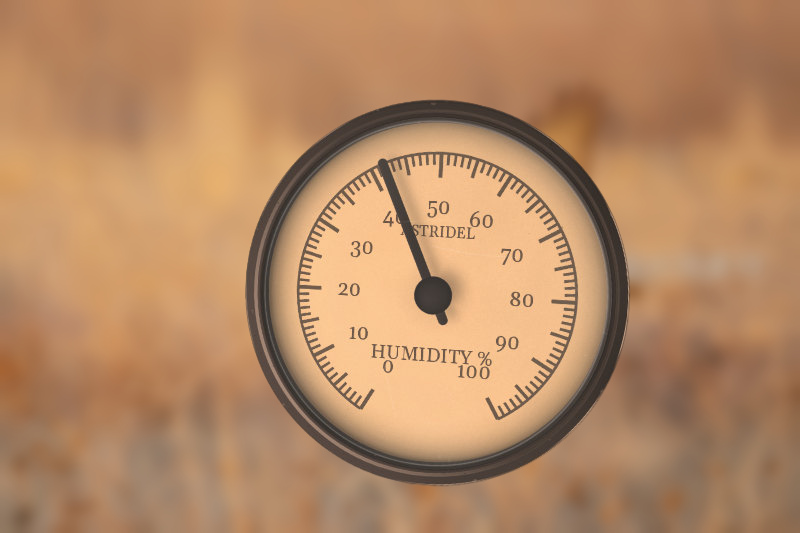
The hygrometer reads **42** %
